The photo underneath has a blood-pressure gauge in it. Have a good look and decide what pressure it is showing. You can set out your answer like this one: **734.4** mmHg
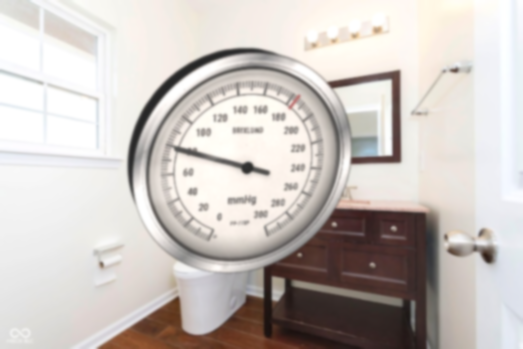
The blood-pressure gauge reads **80** mmHg
